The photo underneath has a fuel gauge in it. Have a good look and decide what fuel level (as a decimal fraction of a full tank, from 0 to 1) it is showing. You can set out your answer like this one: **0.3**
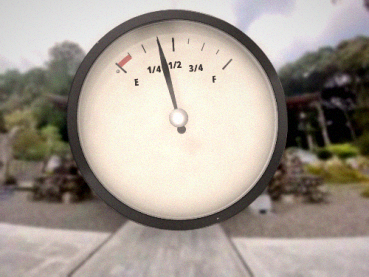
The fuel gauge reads **0.375**
